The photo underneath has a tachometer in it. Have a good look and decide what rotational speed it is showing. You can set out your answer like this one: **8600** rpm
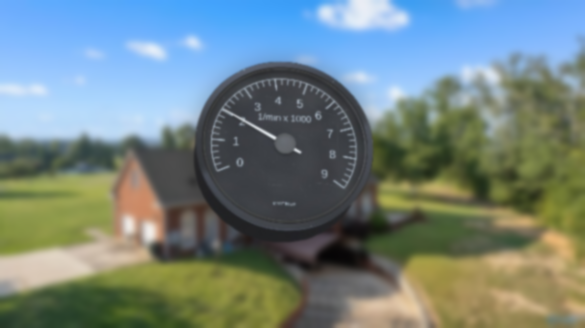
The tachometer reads **2000** rpm
